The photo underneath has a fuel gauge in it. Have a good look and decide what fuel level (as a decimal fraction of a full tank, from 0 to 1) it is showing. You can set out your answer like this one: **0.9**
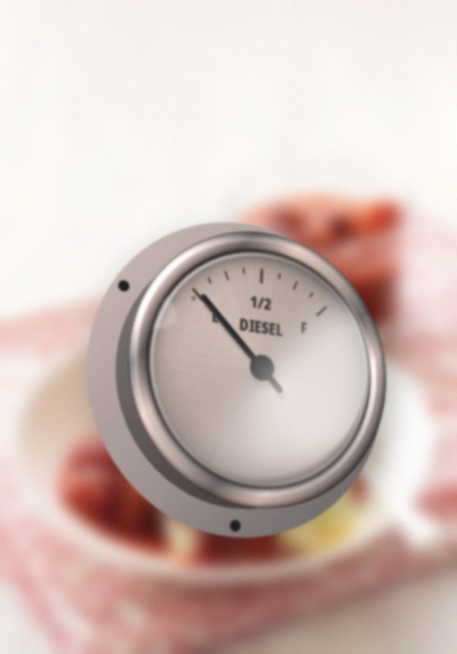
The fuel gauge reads **0**
